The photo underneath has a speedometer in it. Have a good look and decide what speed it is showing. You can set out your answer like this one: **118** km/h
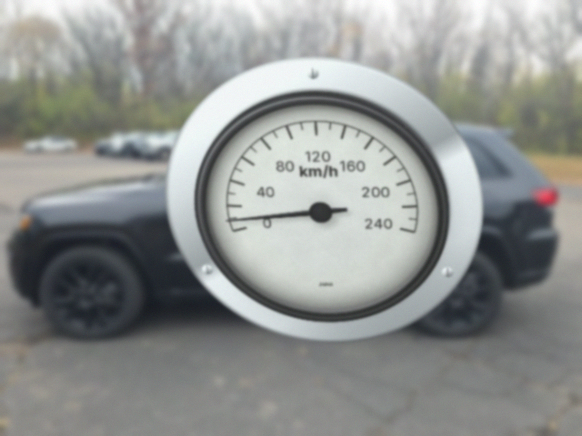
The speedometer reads **10** km/h
